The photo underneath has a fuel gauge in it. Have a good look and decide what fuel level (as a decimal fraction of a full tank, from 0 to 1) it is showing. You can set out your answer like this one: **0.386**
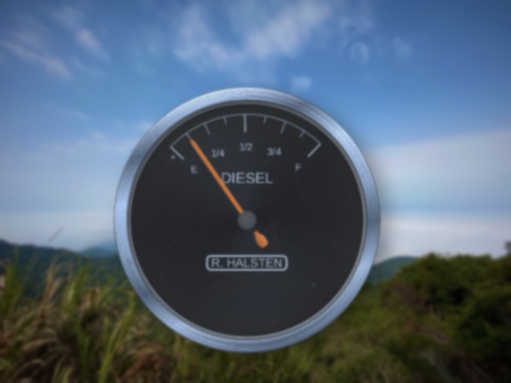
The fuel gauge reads **0.125**
